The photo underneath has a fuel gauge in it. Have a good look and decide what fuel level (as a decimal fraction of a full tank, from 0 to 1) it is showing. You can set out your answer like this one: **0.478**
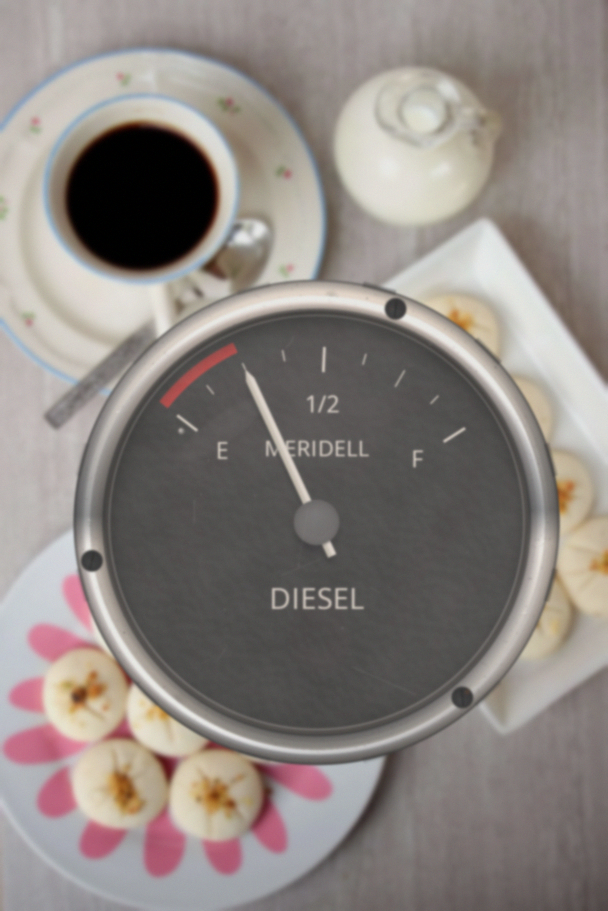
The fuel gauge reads **0.25**
